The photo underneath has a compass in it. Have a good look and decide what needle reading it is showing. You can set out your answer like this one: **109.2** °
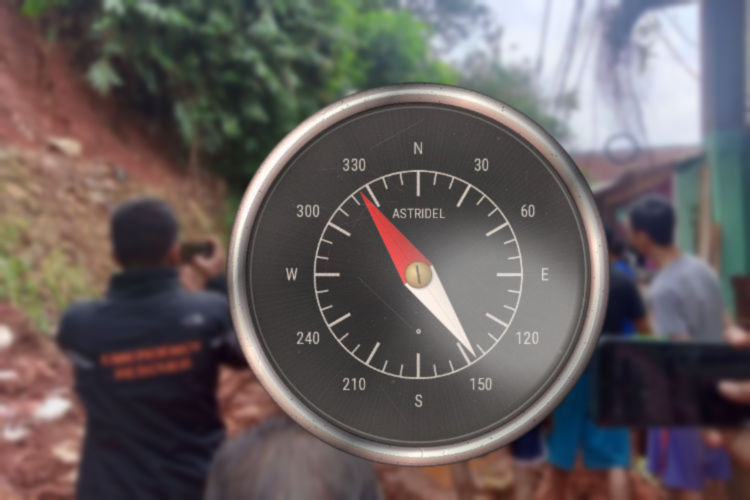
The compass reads **325** °
